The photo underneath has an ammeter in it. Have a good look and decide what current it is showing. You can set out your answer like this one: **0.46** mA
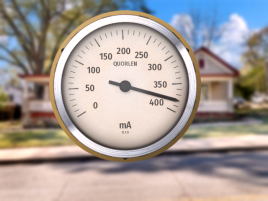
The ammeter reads **380** mA
